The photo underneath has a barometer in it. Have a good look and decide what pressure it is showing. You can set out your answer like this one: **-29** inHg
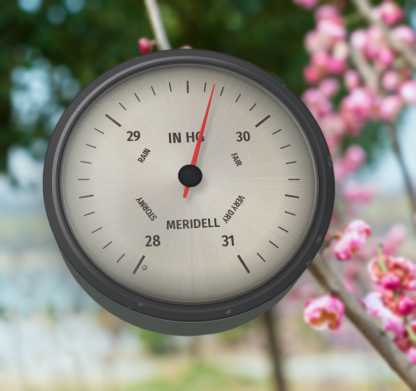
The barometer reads **29.65** inHg
